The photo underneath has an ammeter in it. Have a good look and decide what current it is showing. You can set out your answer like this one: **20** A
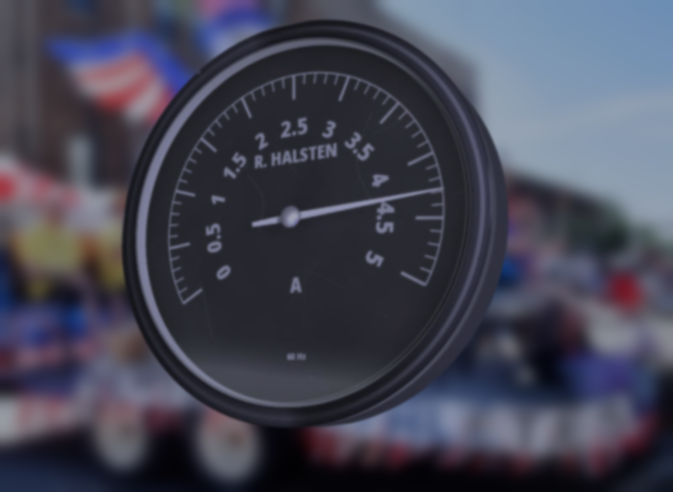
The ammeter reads **4.3** A
